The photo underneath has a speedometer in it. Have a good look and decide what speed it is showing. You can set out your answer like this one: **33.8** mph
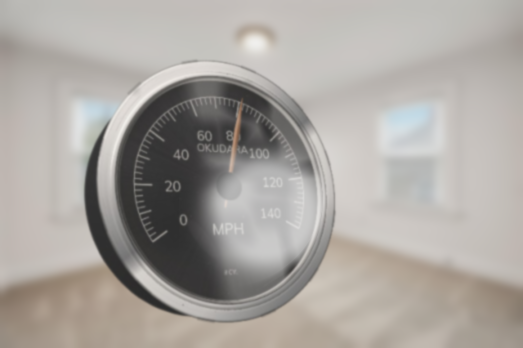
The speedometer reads **80** mph
